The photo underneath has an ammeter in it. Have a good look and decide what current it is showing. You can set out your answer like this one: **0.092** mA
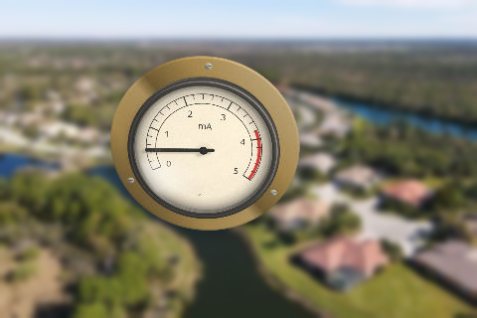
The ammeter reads **0.5** mA
